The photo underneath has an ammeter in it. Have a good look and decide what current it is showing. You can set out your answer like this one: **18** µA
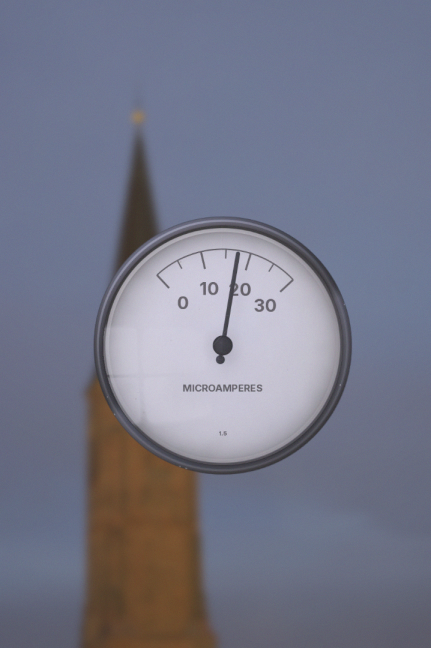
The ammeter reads **17.5** µA
